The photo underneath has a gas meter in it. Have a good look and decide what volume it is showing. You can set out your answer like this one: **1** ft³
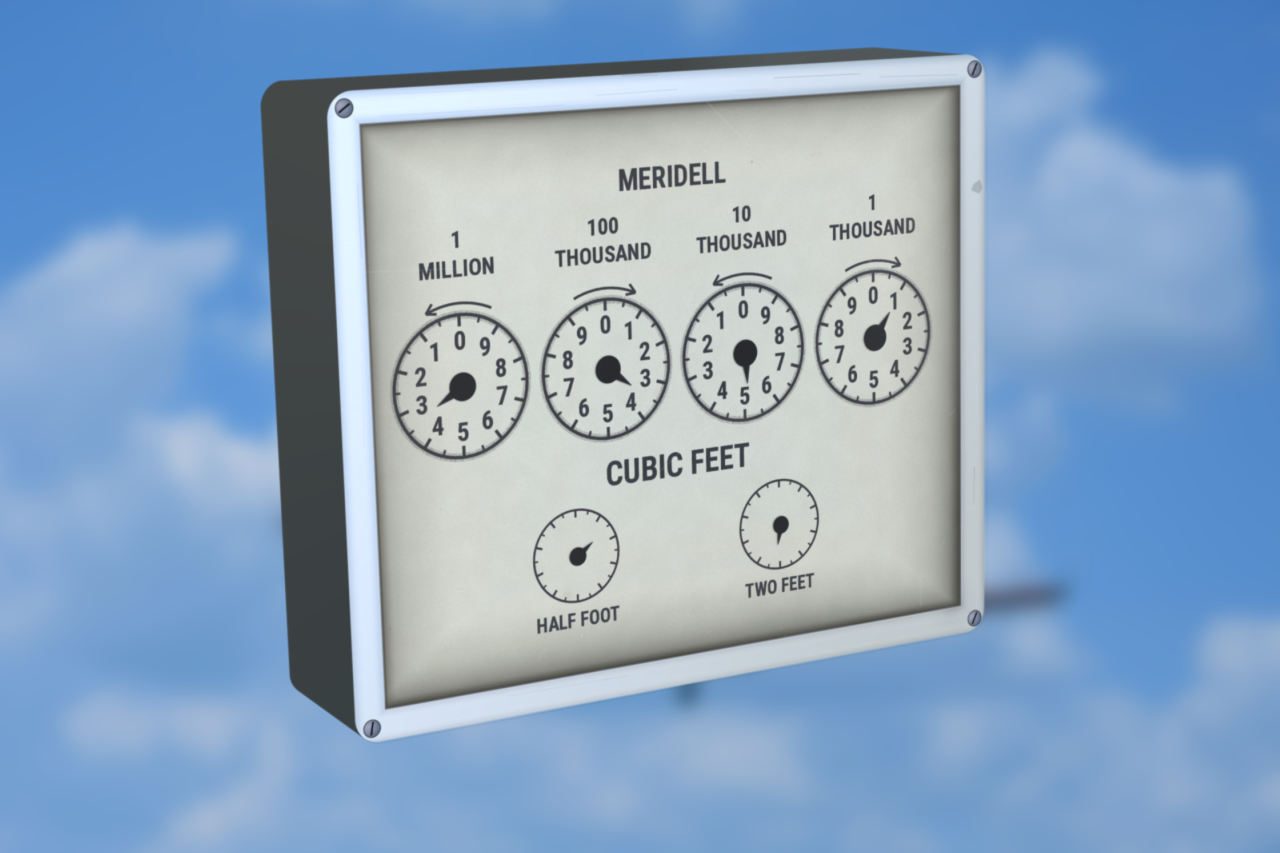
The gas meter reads **335100** ft³
